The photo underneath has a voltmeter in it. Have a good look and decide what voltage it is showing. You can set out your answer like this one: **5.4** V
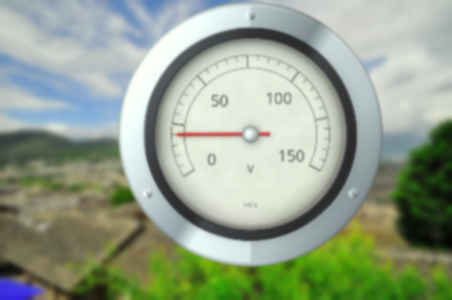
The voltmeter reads **20** V
